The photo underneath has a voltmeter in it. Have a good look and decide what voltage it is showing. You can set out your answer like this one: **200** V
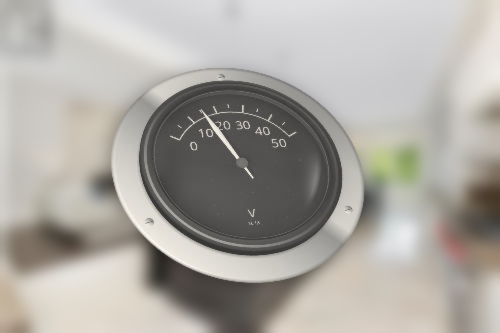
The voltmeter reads **15** V
